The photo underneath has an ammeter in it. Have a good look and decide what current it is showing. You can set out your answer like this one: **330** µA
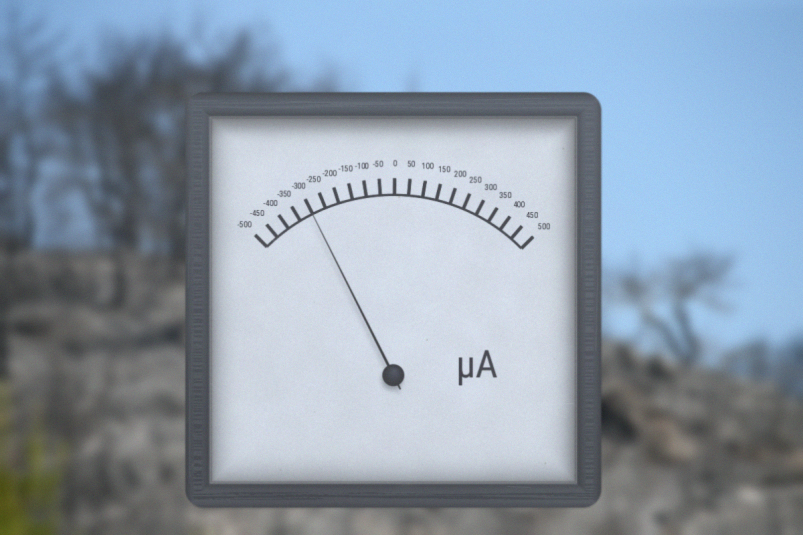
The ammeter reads **-300** µA
